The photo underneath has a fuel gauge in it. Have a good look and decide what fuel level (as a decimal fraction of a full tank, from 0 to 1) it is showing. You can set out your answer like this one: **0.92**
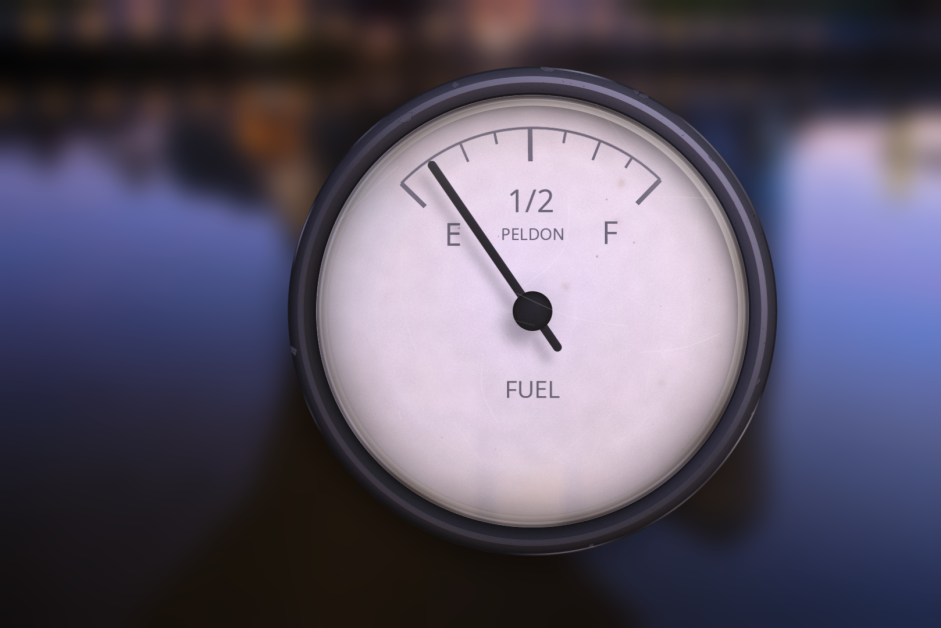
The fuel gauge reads **0.125**
